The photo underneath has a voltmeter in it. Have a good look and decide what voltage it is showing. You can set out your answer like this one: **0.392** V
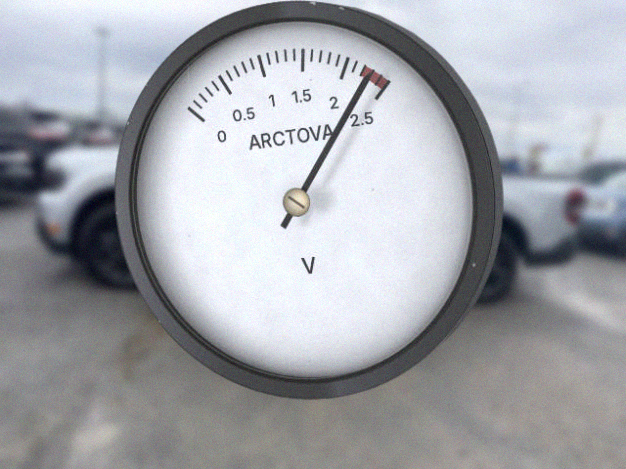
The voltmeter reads **2.3** V
